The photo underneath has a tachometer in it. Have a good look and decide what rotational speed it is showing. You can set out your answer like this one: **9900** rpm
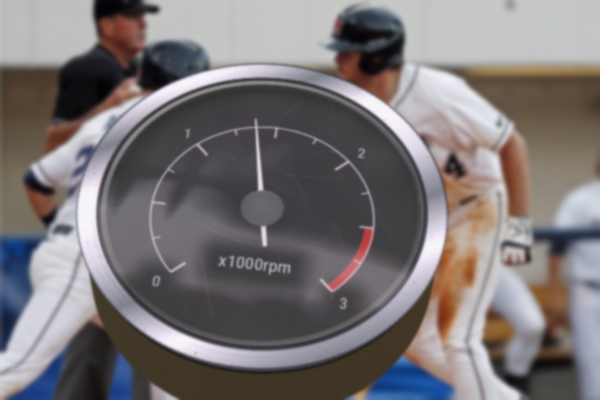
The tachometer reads **1375** rpm
